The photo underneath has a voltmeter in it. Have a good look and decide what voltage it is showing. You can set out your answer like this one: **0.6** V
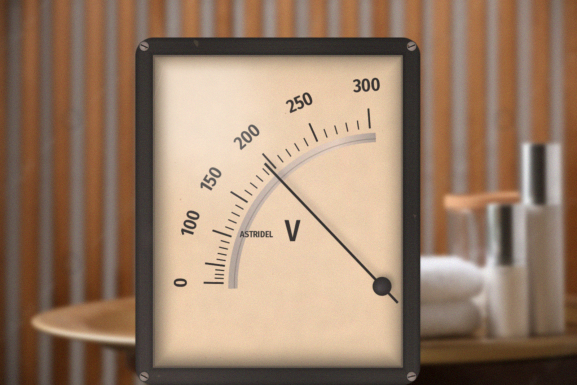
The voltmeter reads **195** V
